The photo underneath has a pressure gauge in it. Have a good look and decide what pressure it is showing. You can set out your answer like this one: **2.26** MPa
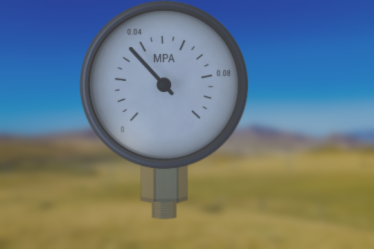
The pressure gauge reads **0.035** MPa
